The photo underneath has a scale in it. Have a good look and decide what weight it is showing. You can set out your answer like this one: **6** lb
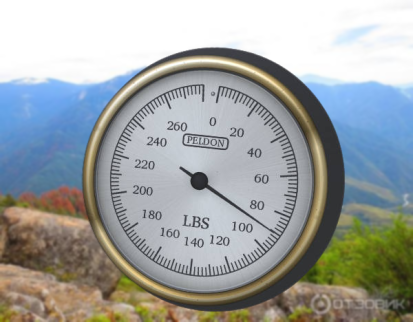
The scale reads **90** lb
